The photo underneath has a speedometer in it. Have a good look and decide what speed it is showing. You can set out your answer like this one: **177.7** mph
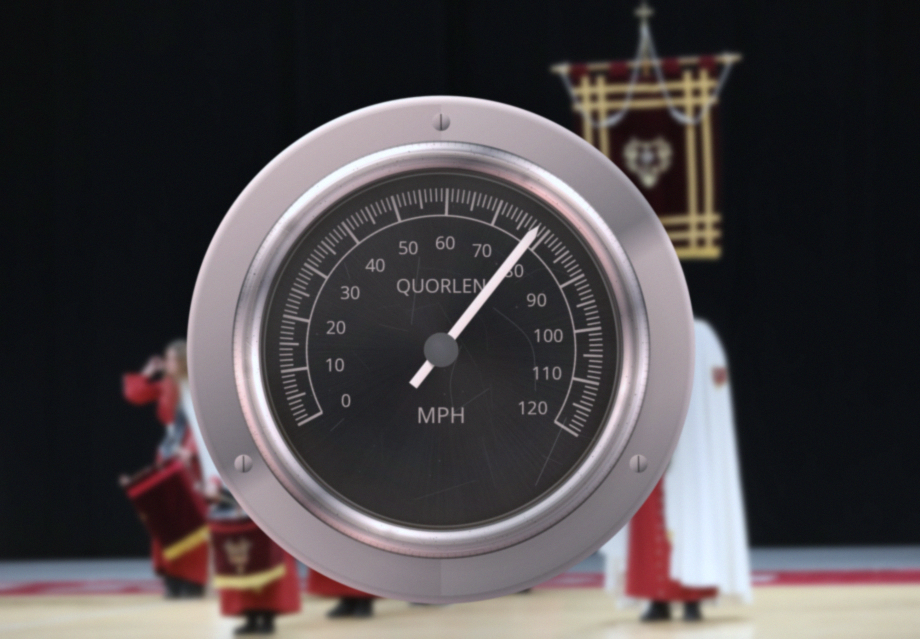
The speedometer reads **78** mph
